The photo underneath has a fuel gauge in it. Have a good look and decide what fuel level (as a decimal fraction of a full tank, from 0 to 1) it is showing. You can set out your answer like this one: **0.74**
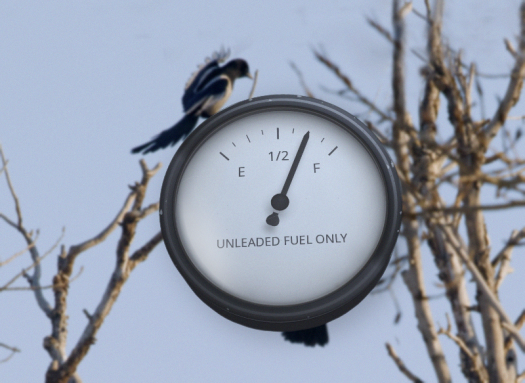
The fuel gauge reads **0.75**
